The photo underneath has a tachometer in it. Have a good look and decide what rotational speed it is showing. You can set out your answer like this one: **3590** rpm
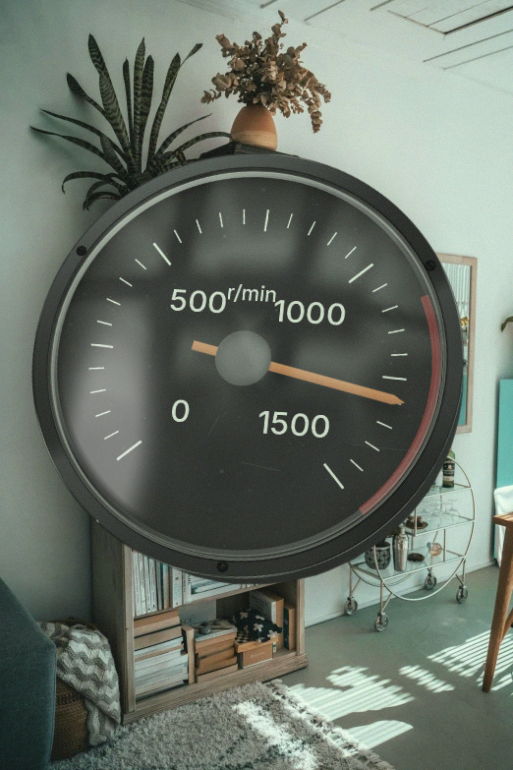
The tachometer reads **1300** rpm
